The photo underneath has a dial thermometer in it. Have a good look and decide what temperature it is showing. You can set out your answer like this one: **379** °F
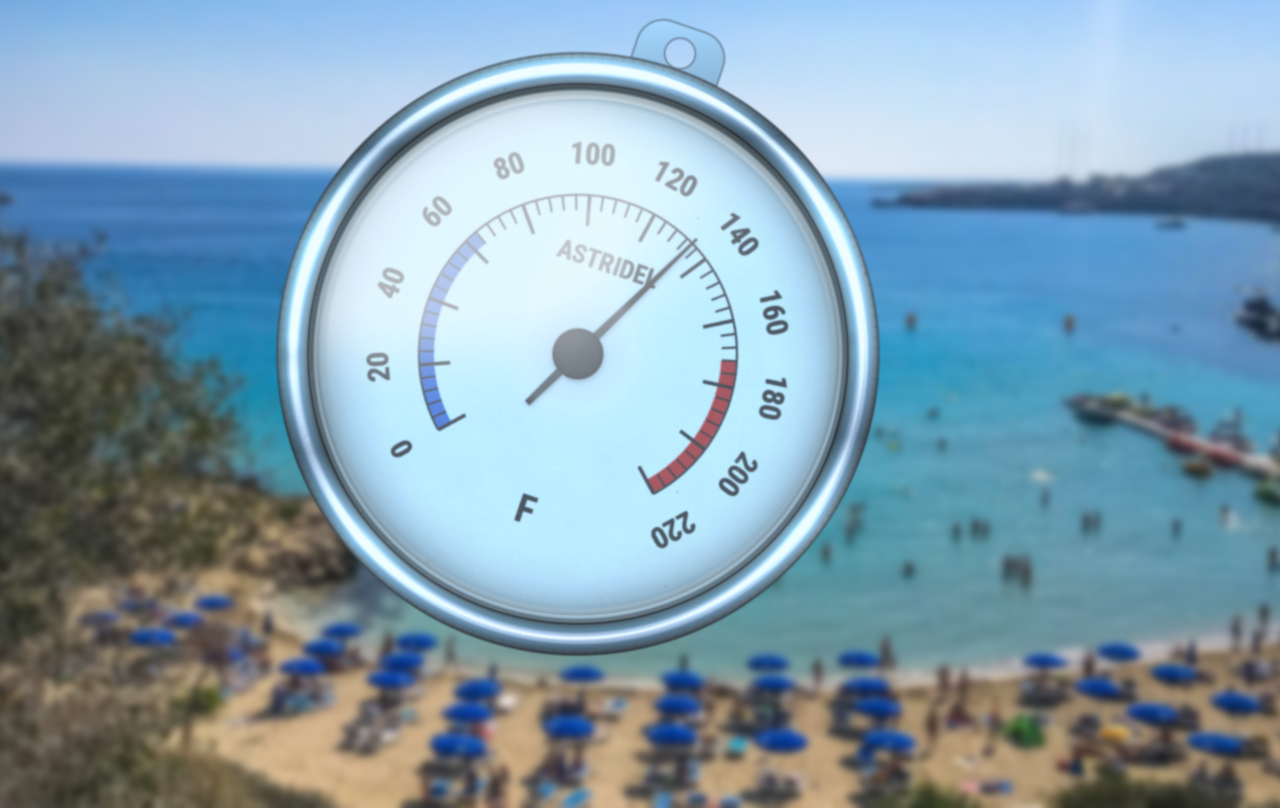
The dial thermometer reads **134** °F
